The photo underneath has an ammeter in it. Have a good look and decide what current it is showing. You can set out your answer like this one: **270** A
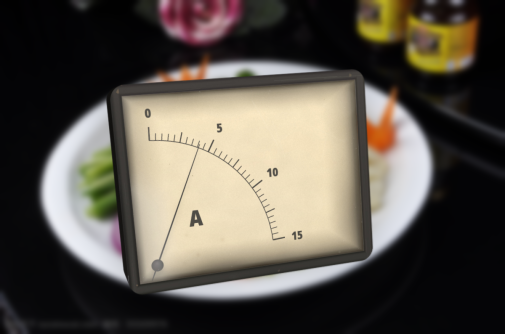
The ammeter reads **4** A
